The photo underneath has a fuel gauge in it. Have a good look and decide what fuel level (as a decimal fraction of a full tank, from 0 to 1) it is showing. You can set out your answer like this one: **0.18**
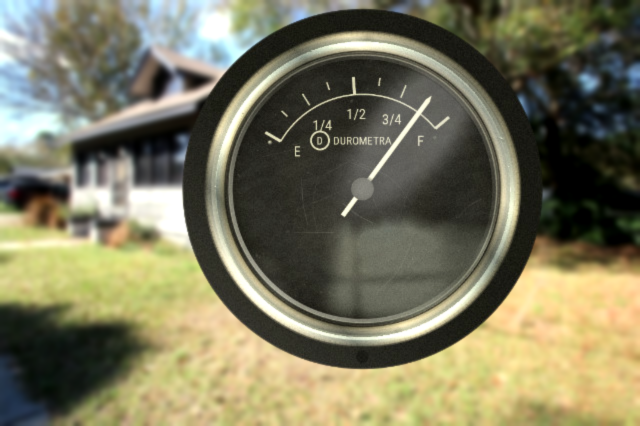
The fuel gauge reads **0.875**
